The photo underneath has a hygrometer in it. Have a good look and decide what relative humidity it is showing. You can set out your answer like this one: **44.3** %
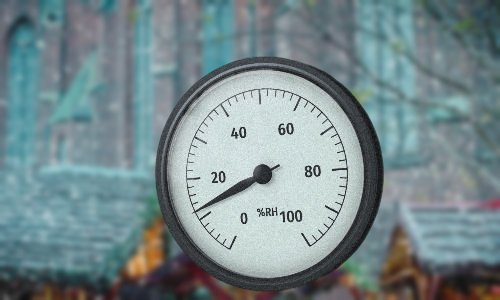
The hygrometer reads **12** %
